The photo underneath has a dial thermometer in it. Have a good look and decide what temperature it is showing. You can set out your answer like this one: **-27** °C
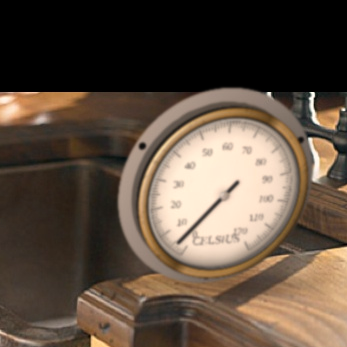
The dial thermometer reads **5** °C
